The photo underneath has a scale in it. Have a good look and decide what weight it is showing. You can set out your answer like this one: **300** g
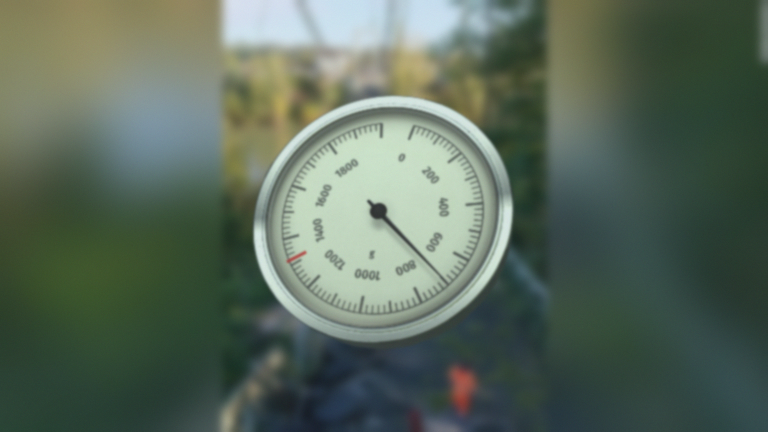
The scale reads **700** g
